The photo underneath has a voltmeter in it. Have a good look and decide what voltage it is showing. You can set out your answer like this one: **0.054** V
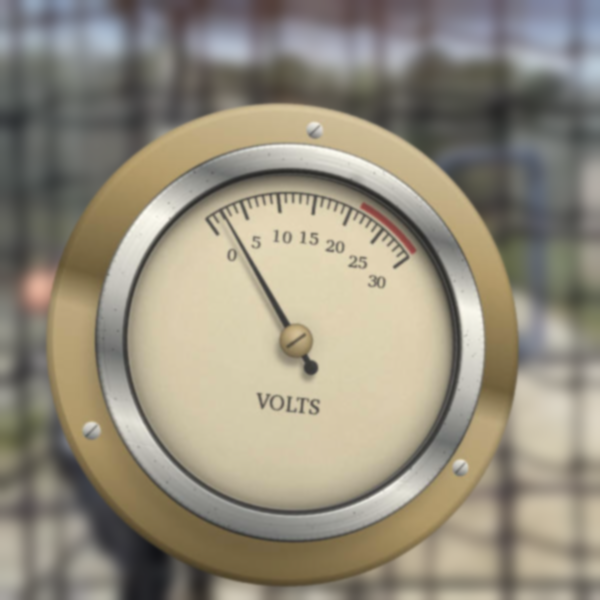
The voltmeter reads **2** V
